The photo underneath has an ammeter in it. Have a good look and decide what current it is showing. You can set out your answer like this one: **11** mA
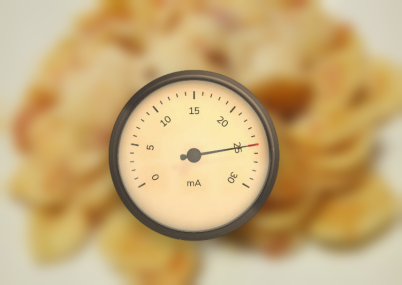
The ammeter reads **25** mA
